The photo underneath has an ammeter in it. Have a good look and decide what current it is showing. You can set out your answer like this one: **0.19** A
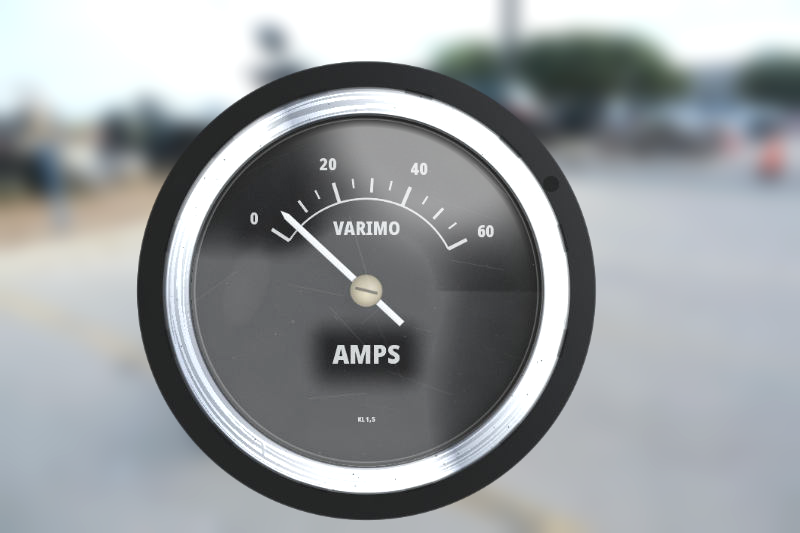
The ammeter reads **5** A
